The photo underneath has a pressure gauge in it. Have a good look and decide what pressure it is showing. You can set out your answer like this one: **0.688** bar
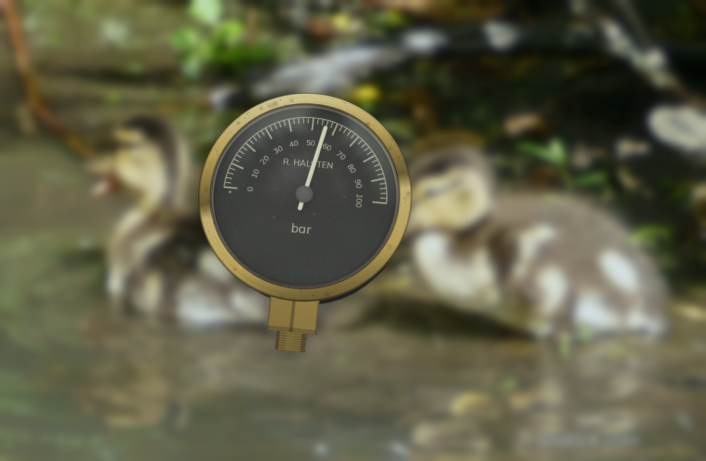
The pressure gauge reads **56** bar
